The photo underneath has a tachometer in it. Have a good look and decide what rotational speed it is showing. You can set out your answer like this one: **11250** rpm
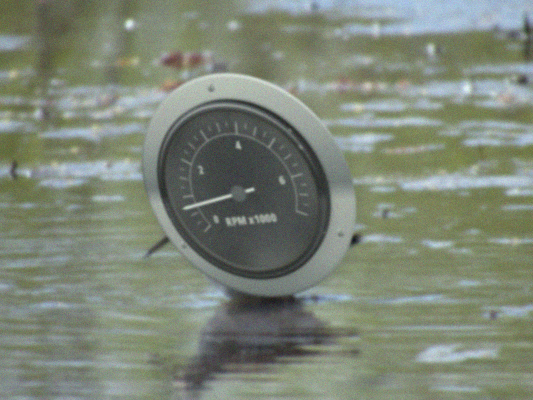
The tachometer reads **750** rpm
